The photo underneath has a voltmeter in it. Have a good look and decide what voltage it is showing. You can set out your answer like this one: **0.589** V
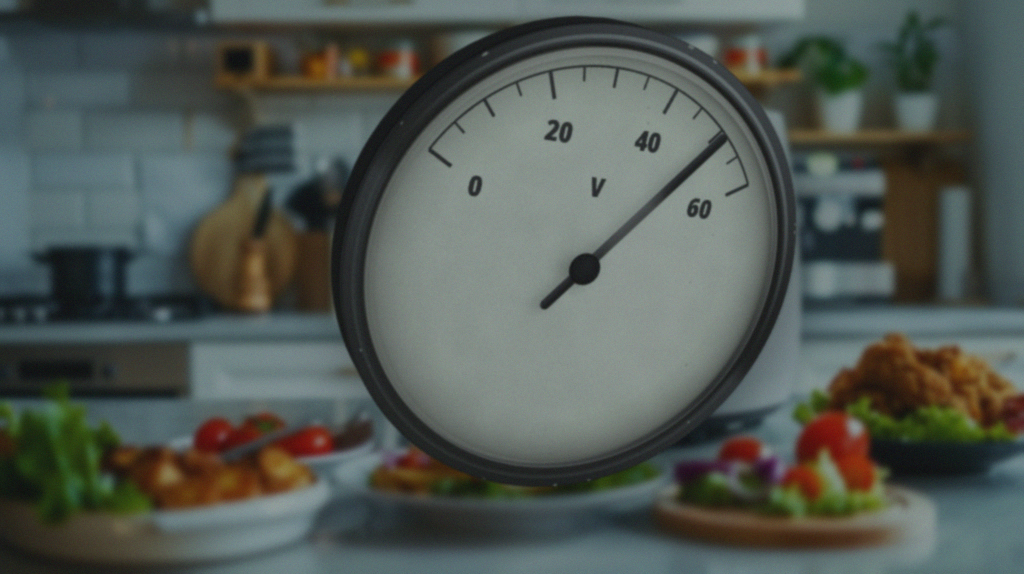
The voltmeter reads **50** V
